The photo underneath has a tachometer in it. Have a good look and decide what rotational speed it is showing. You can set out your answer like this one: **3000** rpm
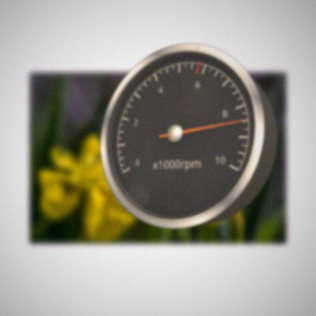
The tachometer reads **8500** rpm
